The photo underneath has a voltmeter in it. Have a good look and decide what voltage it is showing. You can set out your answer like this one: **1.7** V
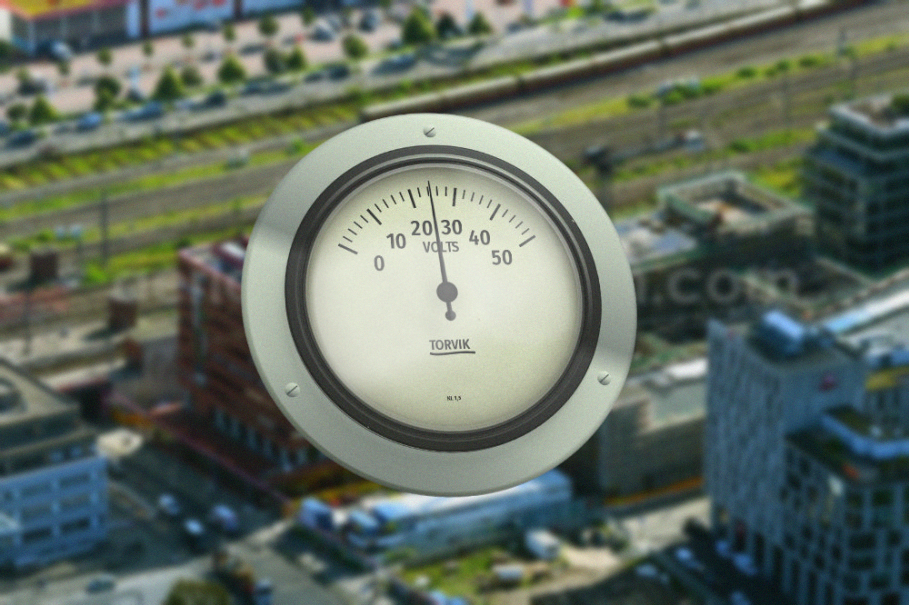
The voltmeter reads **24** V
